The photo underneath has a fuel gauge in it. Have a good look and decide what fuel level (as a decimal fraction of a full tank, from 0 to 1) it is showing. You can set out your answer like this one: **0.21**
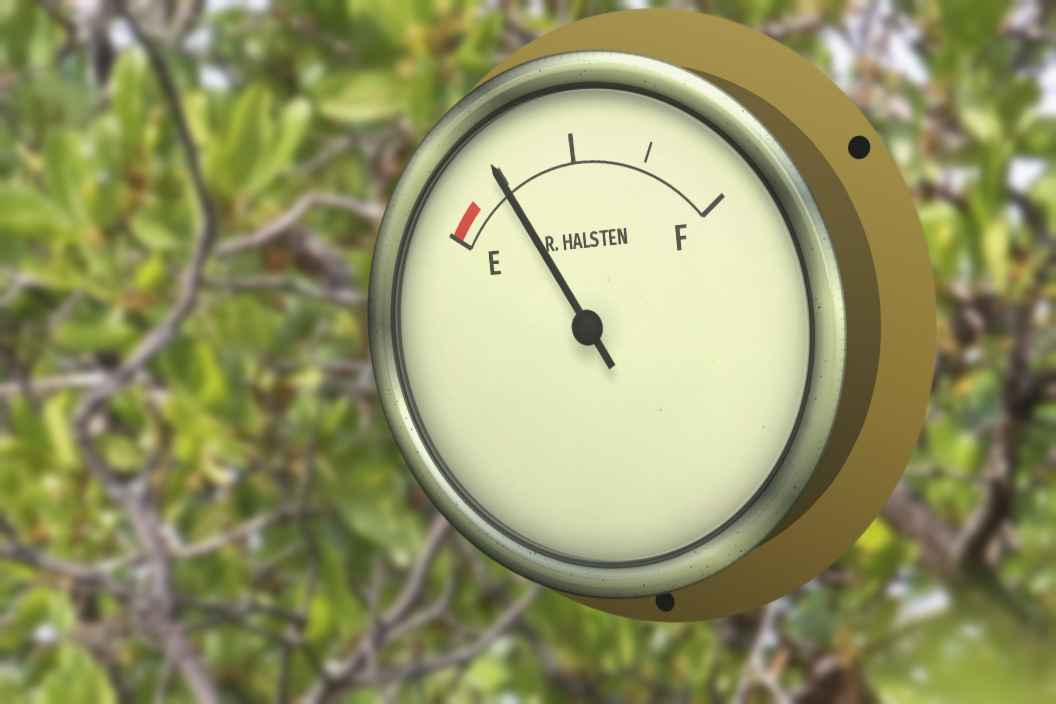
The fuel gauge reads **0.25**
